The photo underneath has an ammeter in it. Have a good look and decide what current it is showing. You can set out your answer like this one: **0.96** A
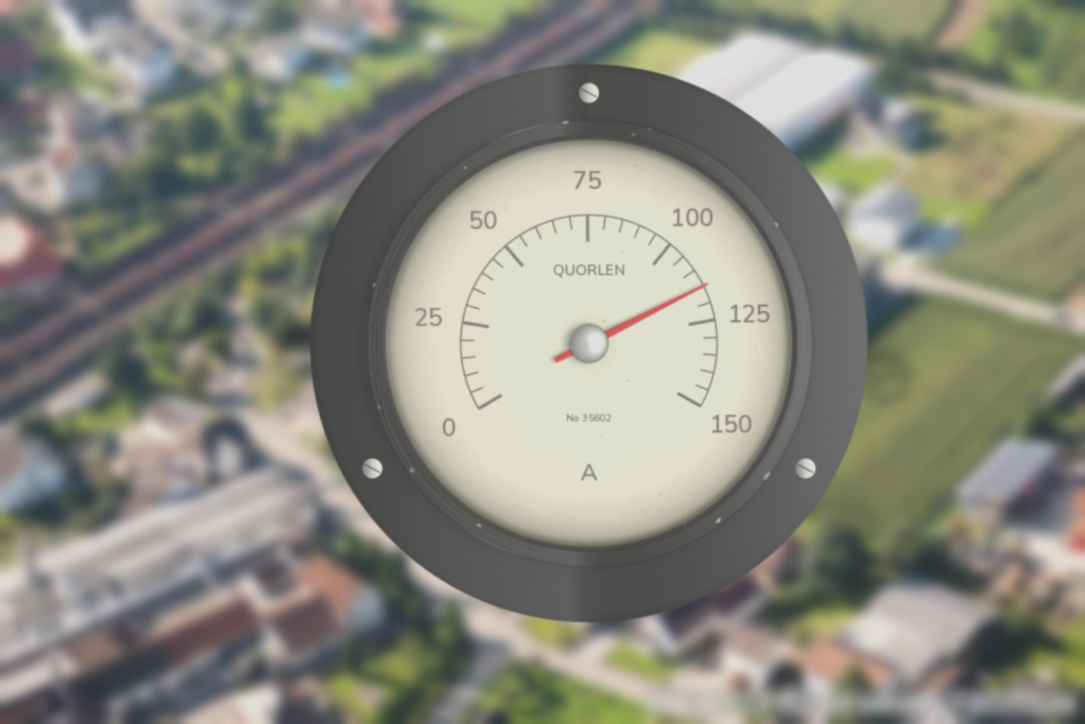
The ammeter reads **115** A
